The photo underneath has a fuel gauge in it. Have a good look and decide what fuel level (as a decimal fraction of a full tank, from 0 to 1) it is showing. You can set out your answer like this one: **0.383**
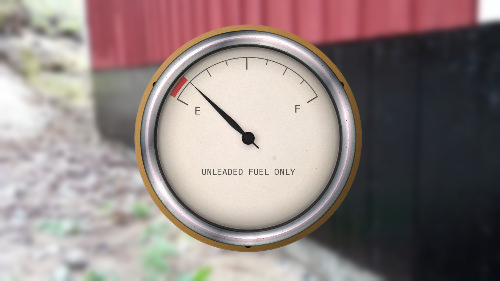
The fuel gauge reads **0.125**
